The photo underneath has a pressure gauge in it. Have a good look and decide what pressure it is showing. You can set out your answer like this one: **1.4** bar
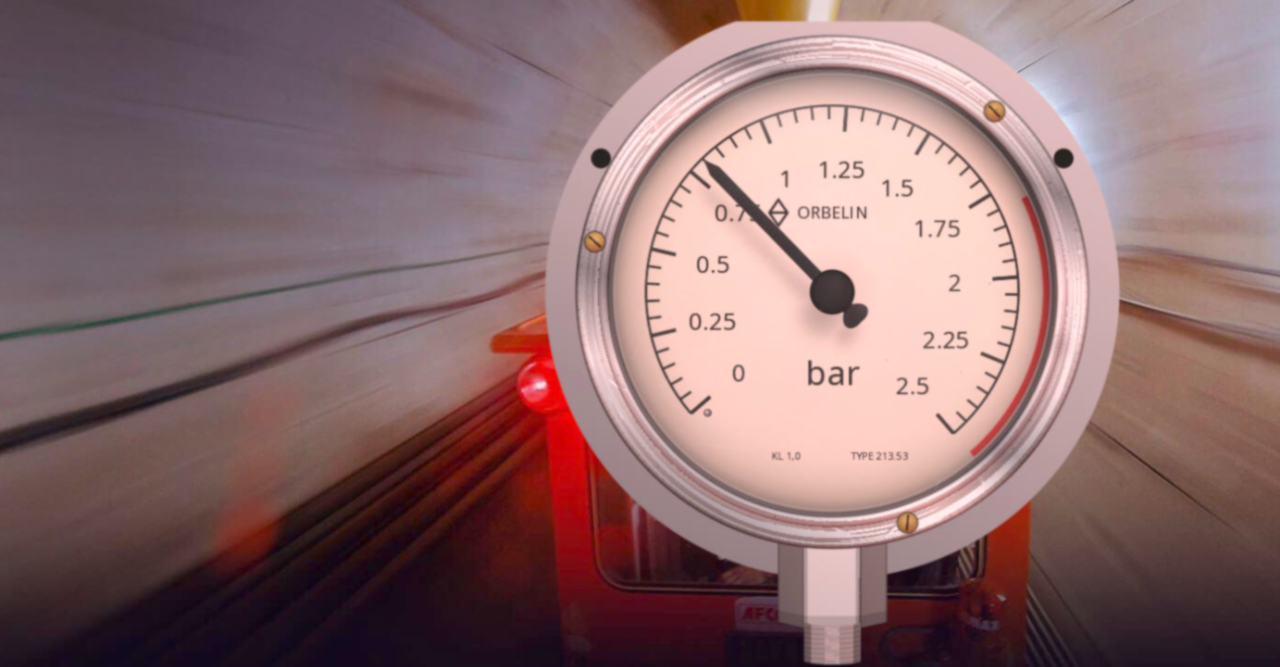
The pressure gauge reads **0.8** bar
